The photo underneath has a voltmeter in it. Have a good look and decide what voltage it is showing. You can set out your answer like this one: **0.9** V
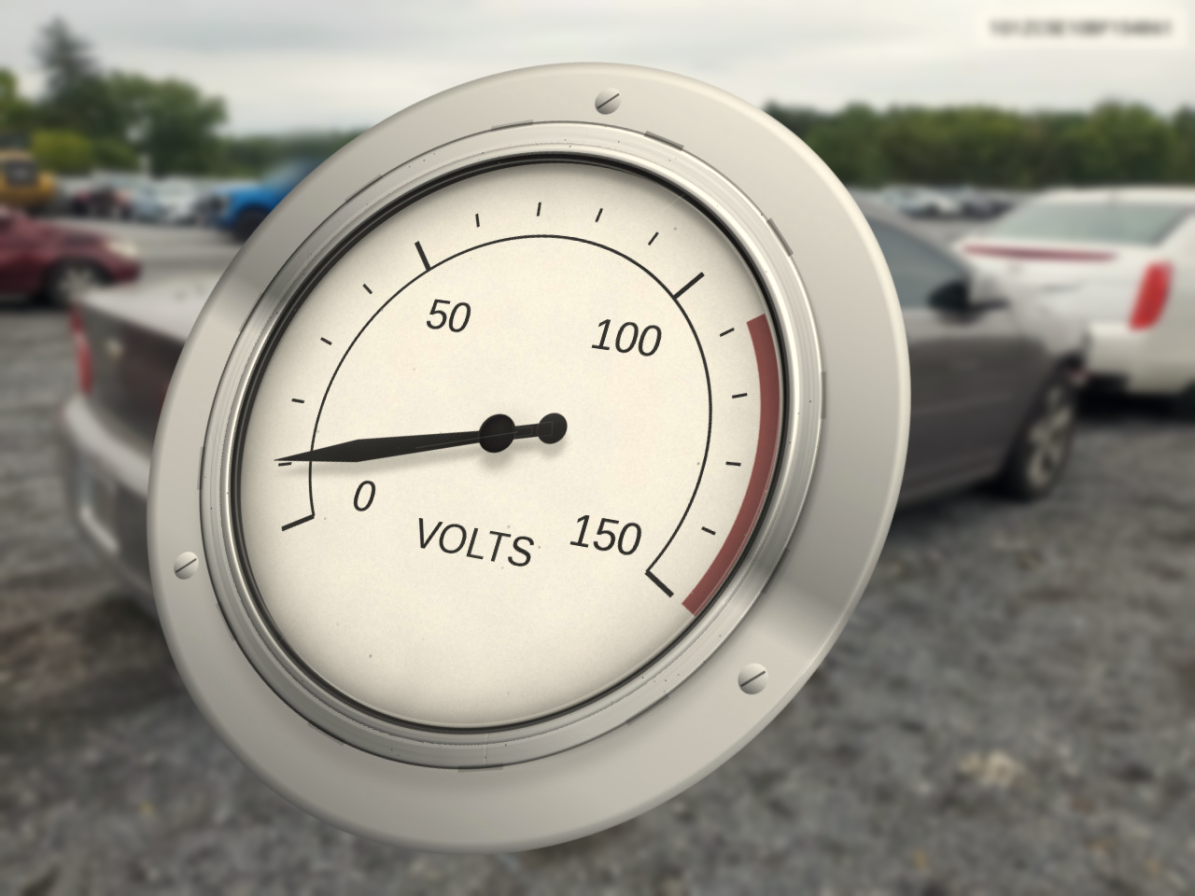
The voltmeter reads **10** V
